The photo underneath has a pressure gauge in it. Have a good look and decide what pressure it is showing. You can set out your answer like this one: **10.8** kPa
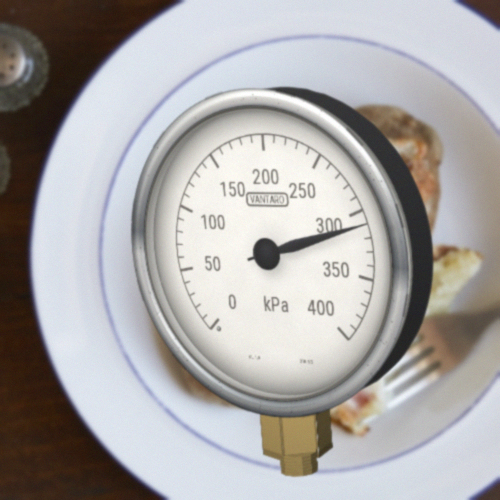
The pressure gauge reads **310** kPa
